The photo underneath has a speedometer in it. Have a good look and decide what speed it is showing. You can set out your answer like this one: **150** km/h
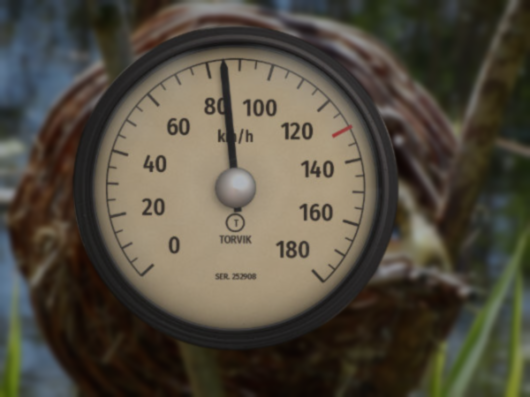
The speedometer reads **85** km/h
